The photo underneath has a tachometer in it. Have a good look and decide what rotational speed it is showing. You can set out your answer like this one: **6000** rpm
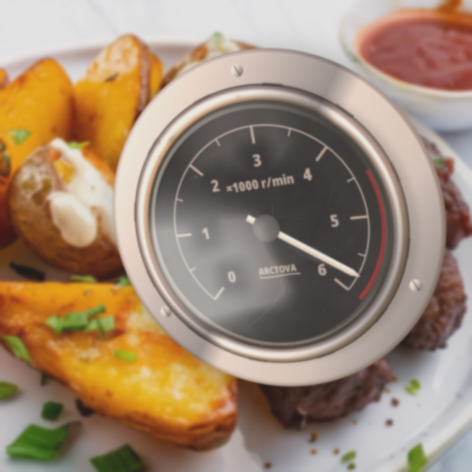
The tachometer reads **5750** rpm
